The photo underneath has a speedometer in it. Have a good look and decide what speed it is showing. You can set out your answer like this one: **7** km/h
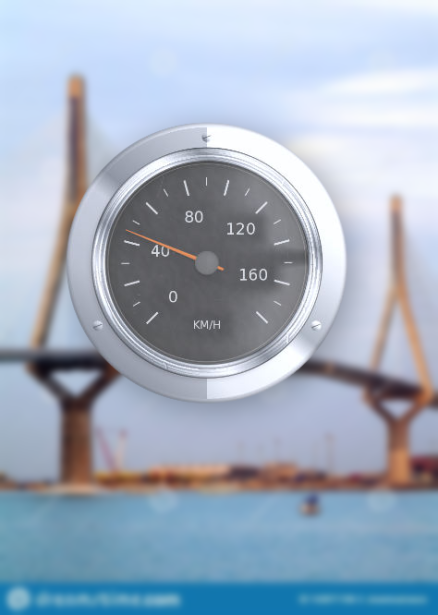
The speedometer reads **45** km/h
